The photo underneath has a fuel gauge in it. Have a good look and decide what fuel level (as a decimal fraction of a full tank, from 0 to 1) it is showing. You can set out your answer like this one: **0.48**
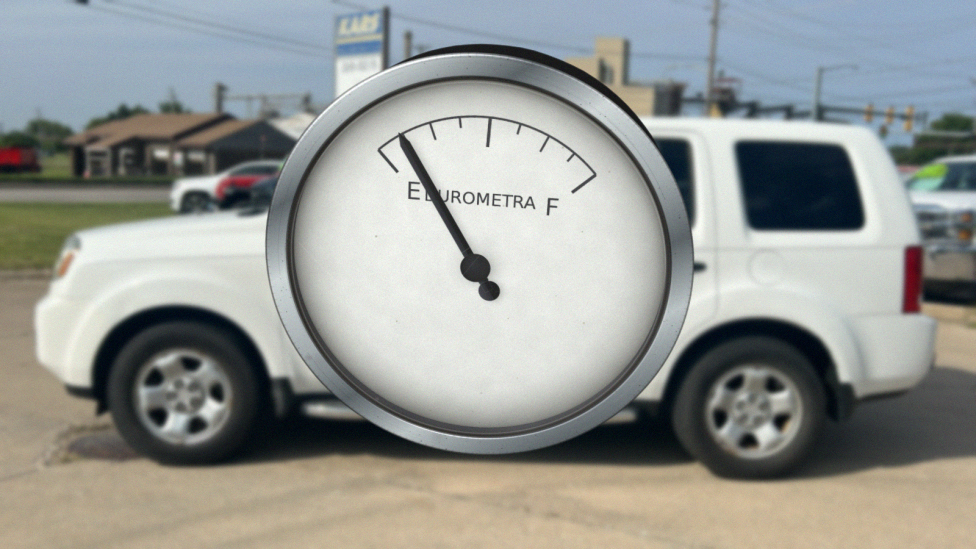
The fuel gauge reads **0.125**
